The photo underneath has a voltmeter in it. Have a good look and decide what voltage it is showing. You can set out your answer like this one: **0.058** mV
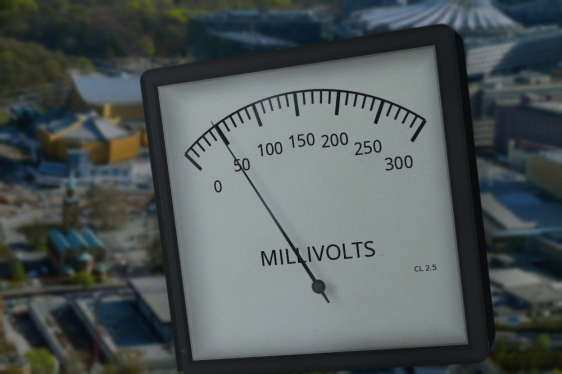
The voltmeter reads **50** mV
